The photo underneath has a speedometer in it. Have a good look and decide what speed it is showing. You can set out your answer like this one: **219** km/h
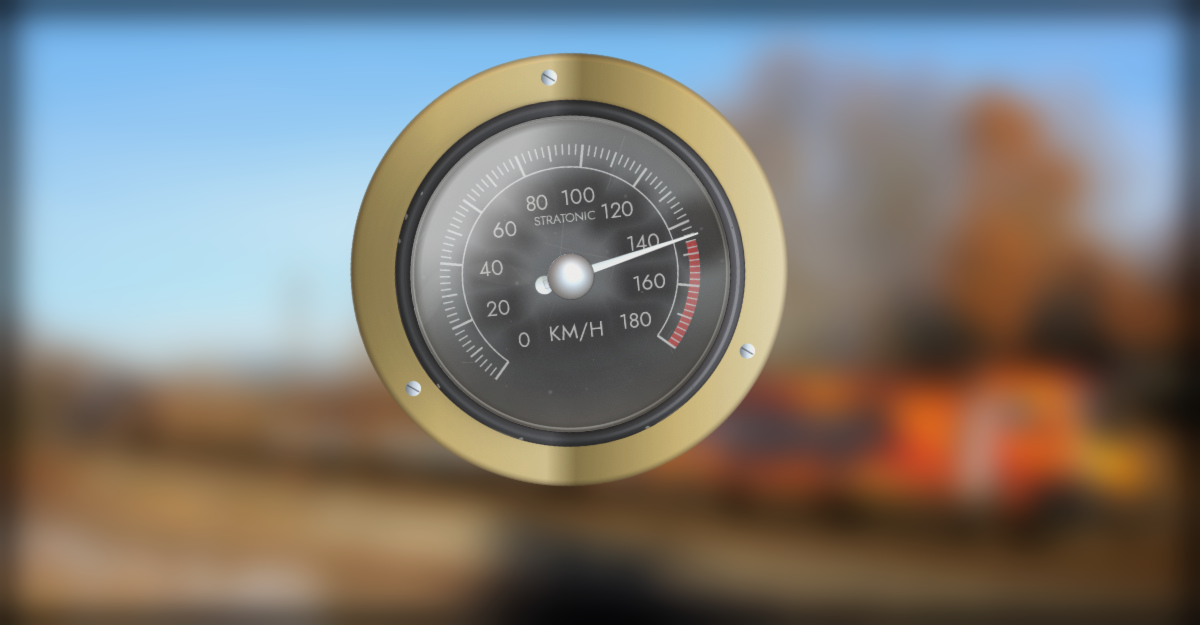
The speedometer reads **144** km/h
